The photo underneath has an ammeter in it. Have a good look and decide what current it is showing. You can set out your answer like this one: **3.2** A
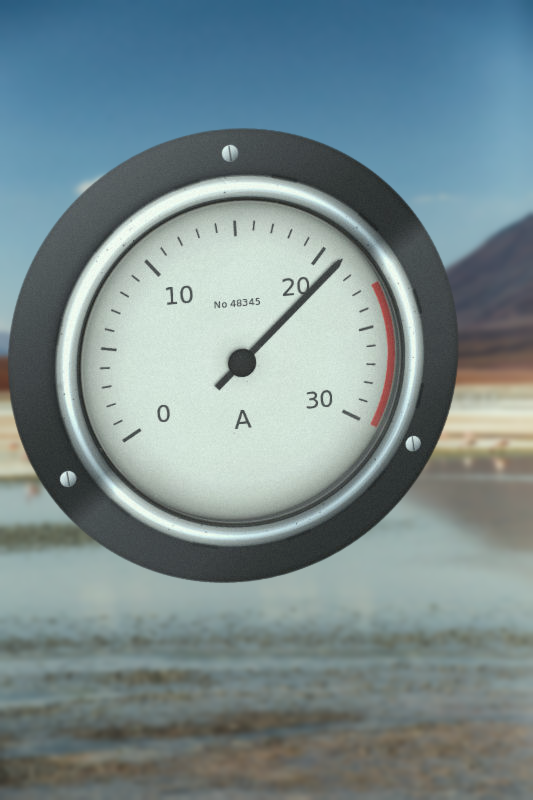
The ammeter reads **21** A
